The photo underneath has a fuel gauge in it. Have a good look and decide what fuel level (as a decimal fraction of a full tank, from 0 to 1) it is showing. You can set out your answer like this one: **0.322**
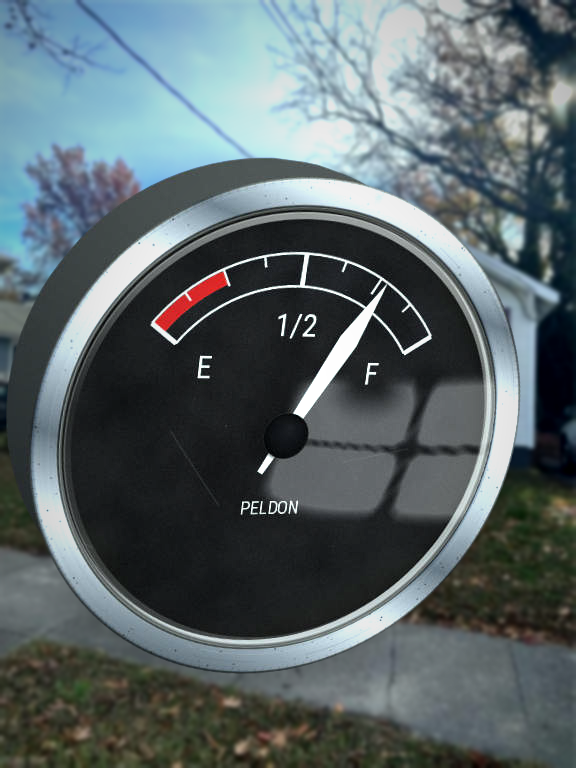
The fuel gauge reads **0.75**
